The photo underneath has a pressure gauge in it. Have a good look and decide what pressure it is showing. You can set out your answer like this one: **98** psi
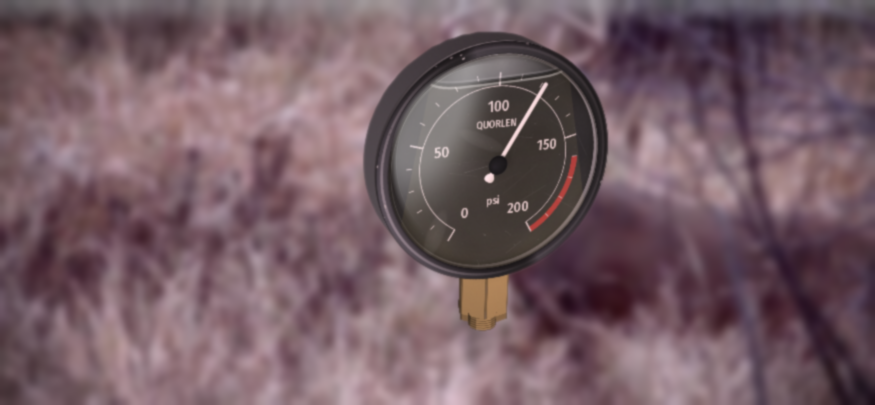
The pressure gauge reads **120** psi
